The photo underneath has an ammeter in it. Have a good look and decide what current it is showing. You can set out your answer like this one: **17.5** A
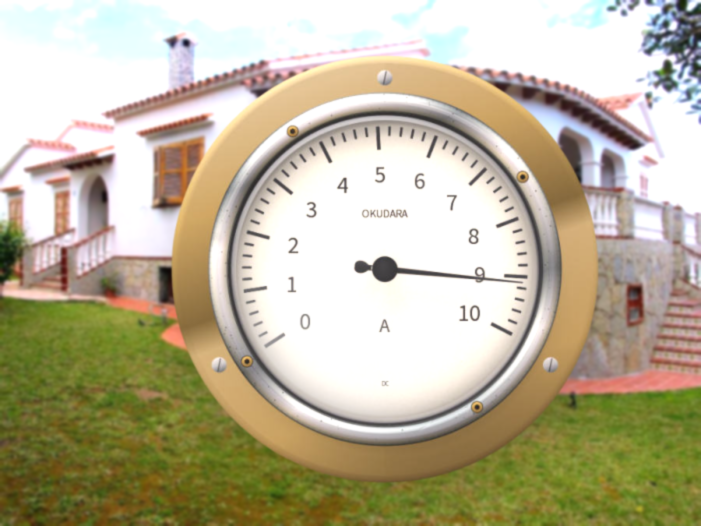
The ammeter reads **9.1** A
